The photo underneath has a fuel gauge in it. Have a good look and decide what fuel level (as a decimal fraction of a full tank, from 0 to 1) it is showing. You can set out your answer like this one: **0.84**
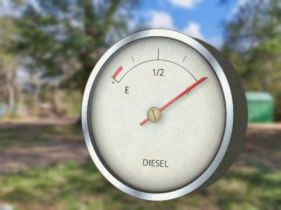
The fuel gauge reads **1**
